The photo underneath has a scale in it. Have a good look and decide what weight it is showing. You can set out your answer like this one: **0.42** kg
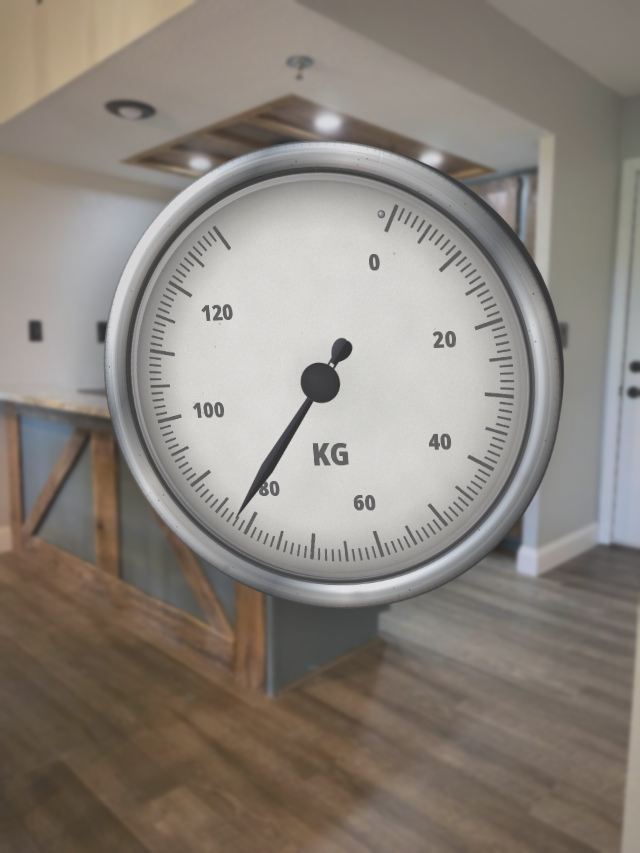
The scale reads **82** kg
